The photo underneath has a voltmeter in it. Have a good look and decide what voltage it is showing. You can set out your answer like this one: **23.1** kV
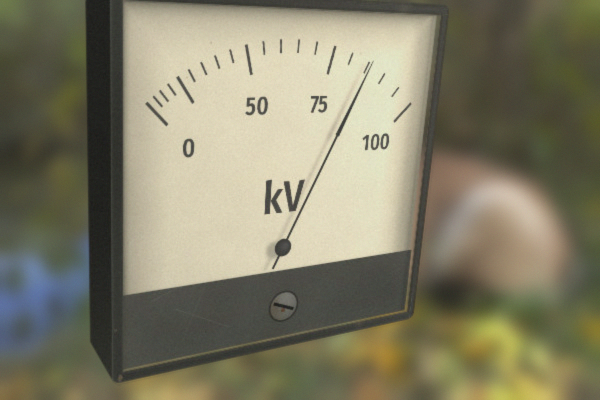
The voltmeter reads **85** kV
